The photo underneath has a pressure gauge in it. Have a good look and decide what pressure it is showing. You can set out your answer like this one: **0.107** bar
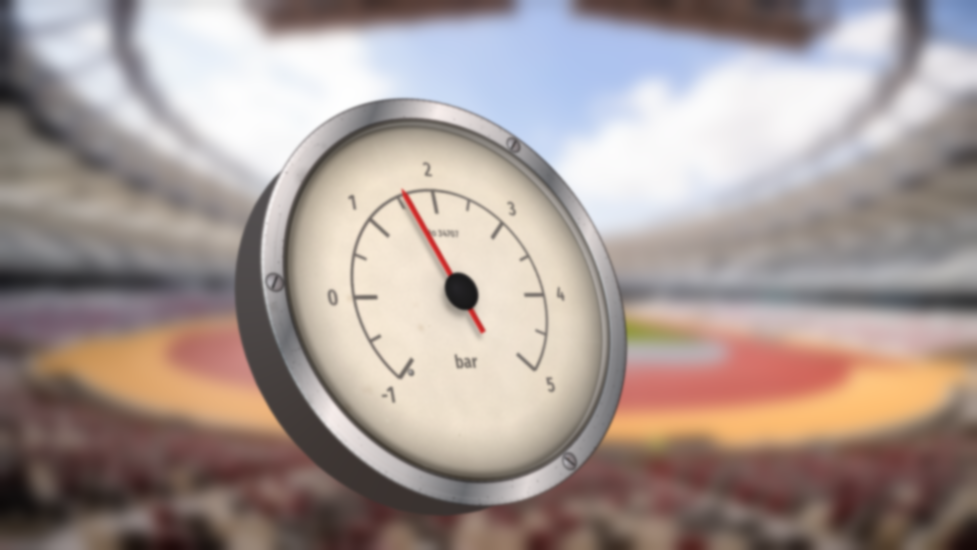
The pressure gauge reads **1.5** bar
